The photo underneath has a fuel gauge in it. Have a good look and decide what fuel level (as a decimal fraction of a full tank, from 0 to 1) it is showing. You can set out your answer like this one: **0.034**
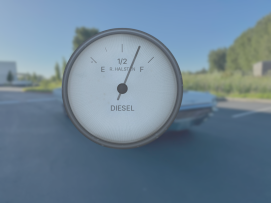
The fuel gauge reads **0.75**
